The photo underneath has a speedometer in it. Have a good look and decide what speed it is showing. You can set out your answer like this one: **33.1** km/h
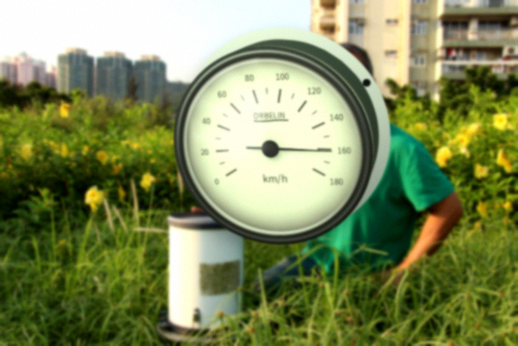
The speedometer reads **160** km/h
